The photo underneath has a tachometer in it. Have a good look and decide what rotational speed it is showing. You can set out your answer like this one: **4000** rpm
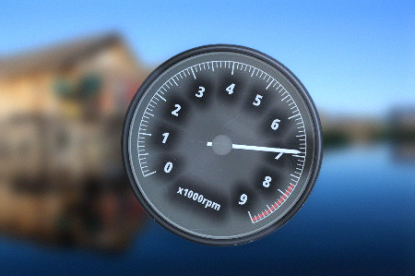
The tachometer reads **6900** rpm
